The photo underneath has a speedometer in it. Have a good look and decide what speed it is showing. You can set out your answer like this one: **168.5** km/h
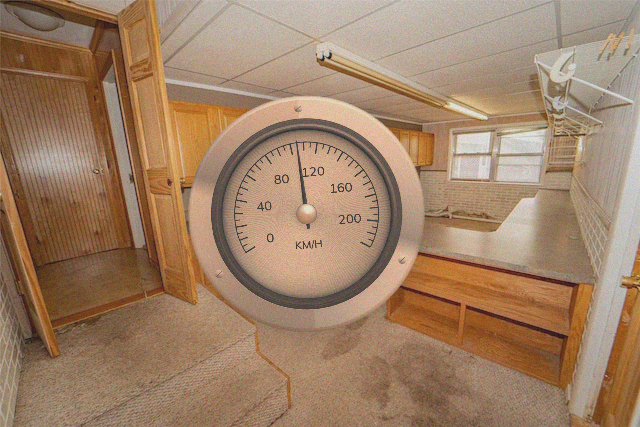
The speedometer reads **105** km/h
